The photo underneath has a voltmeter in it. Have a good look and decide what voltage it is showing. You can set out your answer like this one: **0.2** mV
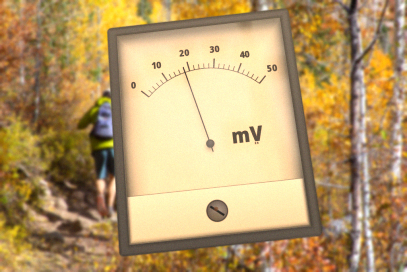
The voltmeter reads **18** mV
